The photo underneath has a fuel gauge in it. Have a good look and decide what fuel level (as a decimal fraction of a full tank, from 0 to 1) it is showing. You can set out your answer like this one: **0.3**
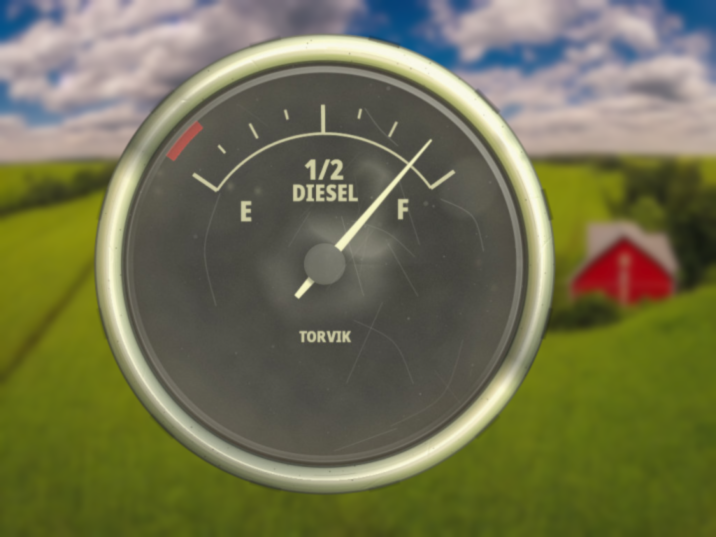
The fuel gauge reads **0.875**
